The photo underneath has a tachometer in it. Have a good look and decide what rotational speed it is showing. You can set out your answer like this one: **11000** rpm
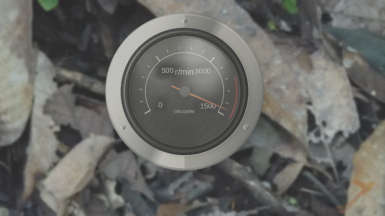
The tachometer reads **1450** rpm
